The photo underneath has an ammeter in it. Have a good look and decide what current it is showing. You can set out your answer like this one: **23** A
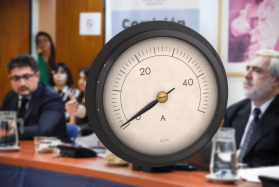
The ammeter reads **1** A
